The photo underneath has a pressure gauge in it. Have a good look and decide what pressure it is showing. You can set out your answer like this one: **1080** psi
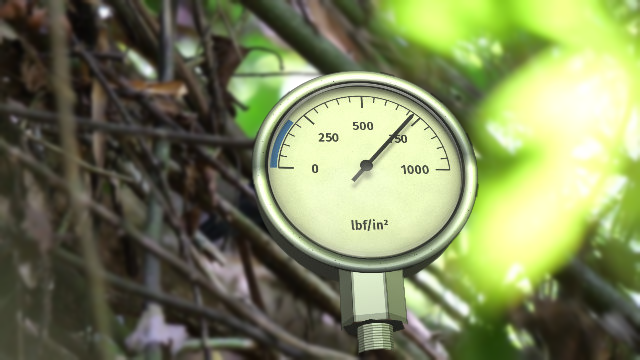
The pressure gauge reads **725** psi
